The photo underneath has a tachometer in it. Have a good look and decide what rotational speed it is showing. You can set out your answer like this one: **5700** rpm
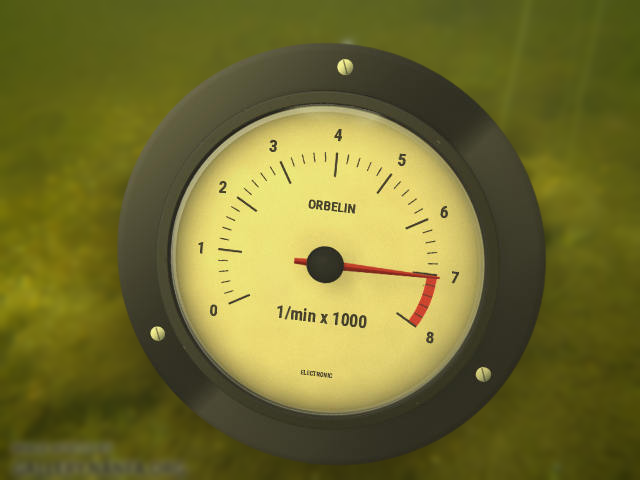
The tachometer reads **7000** rpm
